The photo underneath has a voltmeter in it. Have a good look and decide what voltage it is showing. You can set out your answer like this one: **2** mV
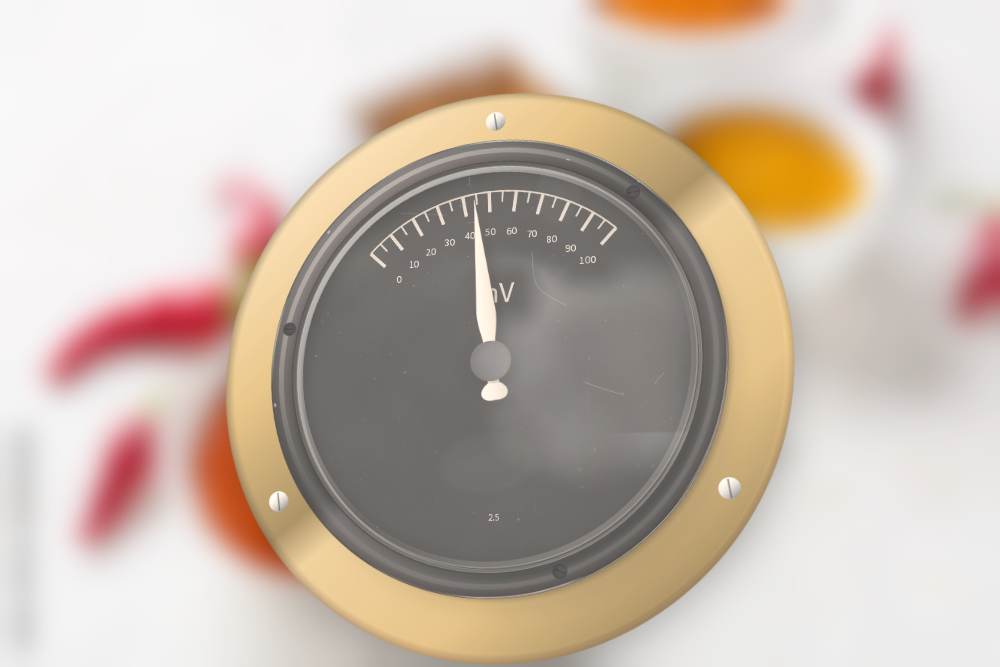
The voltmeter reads **45** mV
